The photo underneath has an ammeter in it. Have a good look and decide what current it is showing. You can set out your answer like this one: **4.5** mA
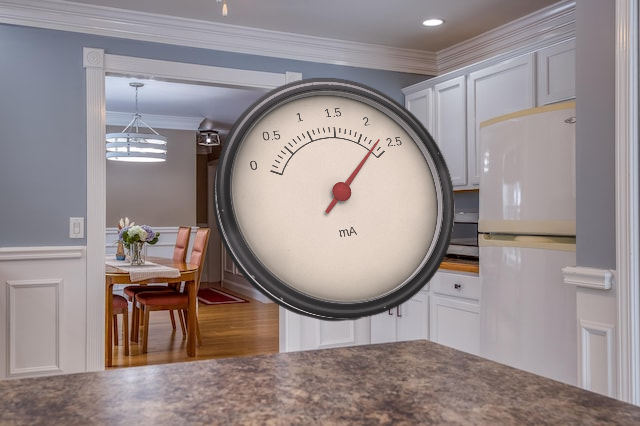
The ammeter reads **2.3** mA
